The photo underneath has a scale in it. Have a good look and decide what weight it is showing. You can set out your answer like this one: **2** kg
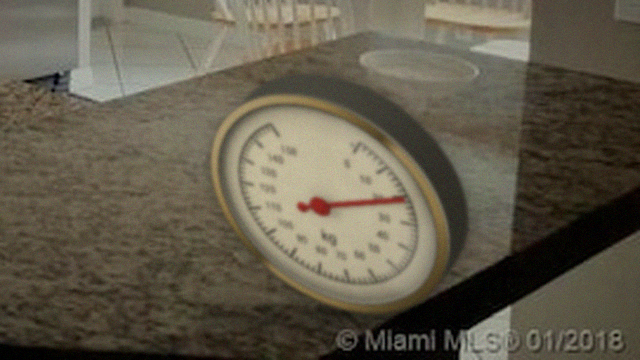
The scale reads **20** kg
